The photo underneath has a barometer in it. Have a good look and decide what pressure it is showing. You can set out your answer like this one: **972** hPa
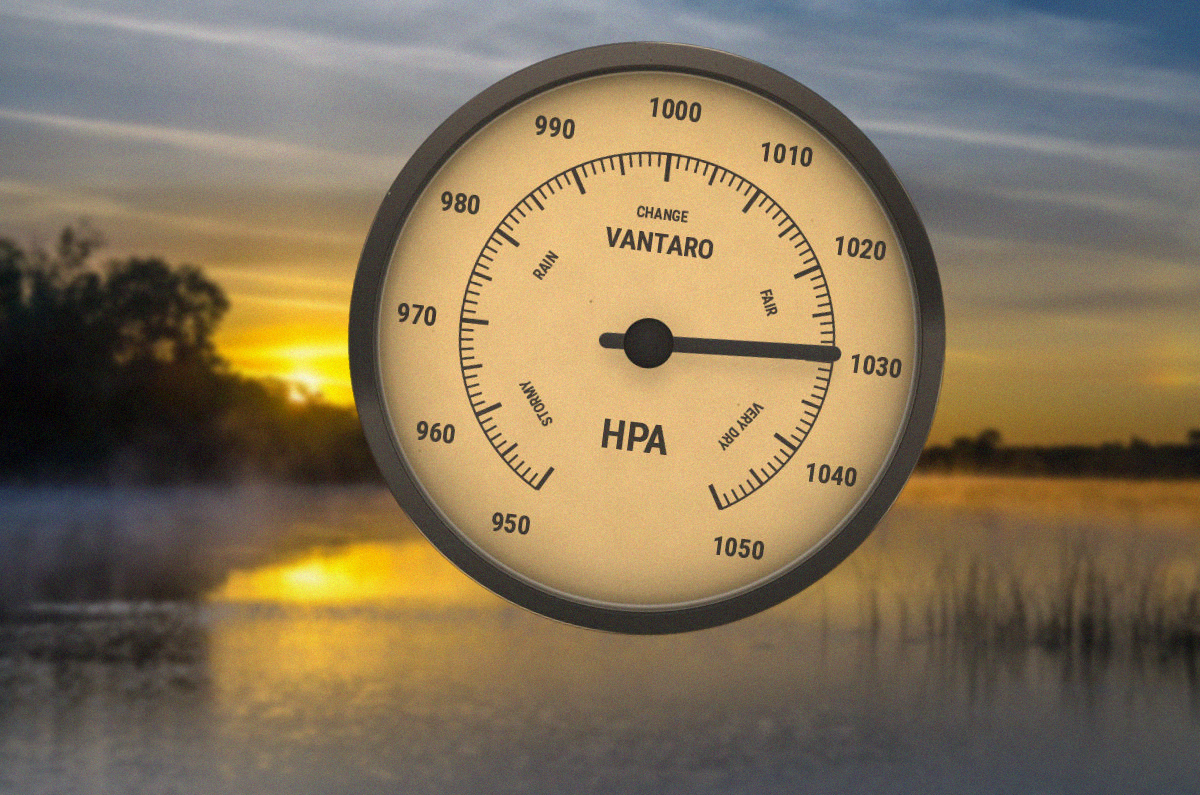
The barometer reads **1029** hPa
